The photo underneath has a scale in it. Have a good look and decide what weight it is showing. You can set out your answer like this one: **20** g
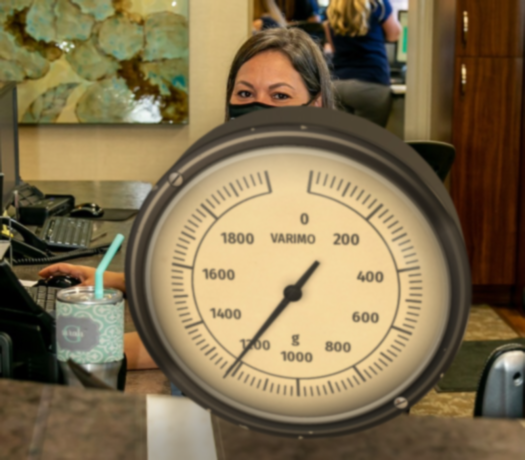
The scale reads **1220** g
